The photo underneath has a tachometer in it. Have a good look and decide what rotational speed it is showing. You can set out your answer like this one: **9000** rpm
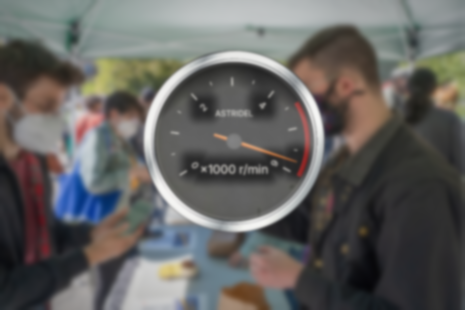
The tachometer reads **5750** rpm
